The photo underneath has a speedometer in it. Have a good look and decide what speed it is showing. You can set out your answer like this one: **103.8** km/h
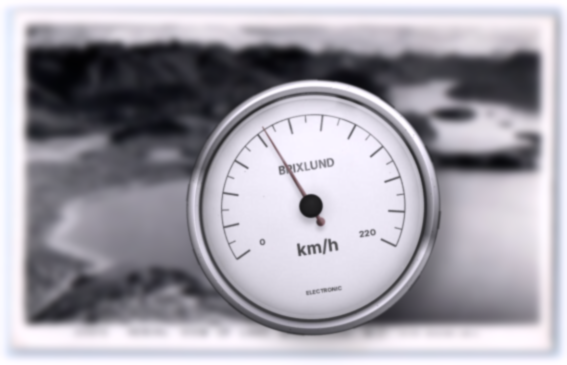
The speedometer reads **85** km/h
